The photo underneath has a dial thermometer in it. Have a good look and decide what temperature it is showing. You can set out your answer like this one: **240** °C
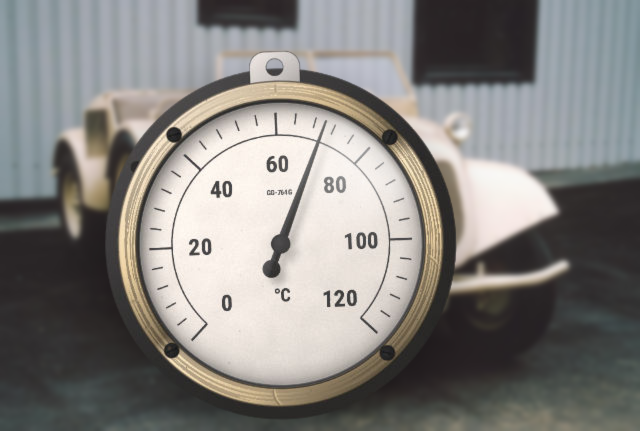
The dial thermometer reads **70** °C
